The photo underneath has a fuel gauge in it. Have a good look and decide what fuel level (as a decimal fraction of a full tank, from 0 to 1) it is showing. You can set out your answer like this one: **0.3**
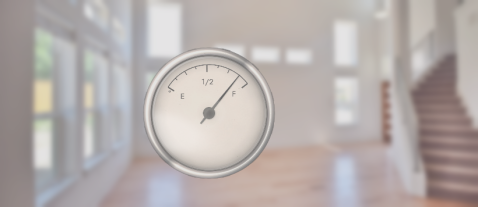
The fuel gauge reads **0.875**
